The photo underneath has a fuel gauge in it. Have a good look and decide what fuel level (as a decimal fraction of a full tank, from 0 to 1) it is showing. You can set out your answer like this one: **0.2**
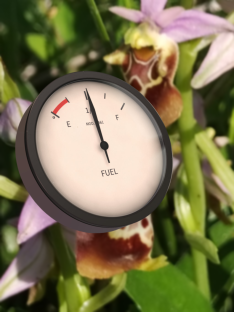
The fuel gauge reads **0.5**
